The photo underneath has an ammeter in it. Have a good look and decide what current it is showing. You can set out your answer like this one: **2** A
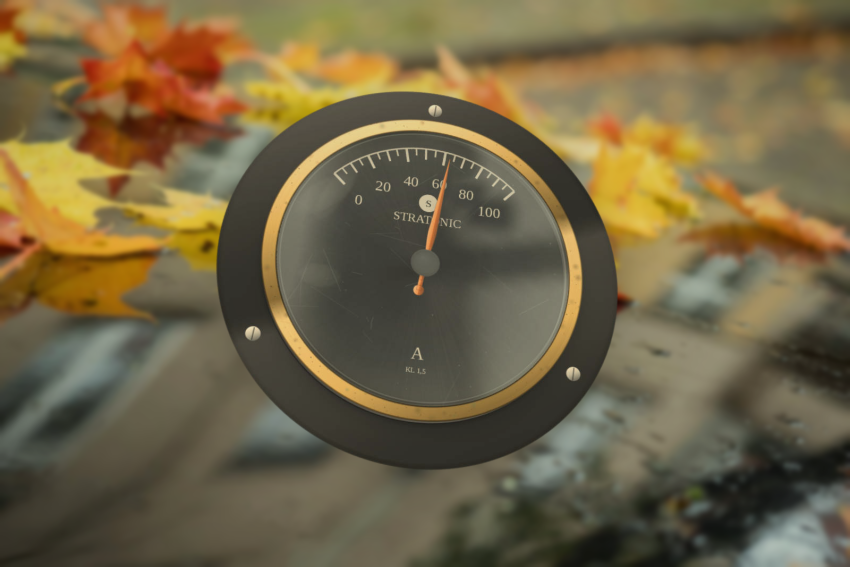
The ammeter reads **62.5** A
